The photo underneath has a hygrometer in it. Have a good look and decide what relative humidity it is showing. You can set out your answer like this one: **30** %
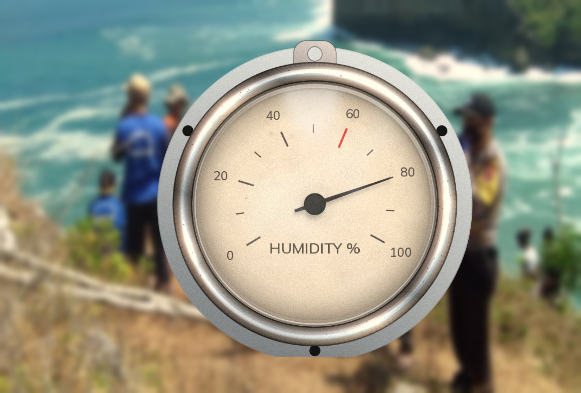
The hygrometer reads **80** %
